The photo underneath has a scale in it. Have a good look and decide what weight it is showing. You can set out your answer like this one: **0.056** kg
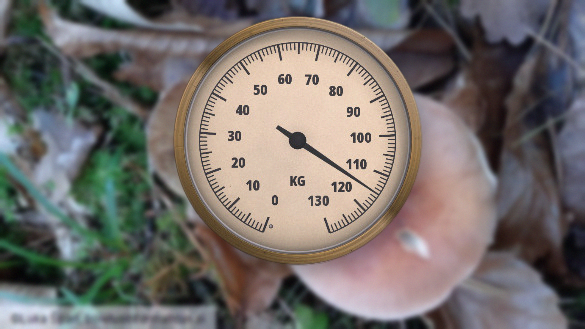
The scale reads **115** kg
